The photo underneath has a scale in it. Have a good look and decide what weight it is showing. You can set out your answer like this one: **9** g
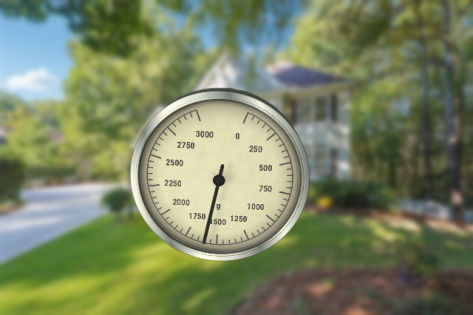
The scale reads **1600** g
